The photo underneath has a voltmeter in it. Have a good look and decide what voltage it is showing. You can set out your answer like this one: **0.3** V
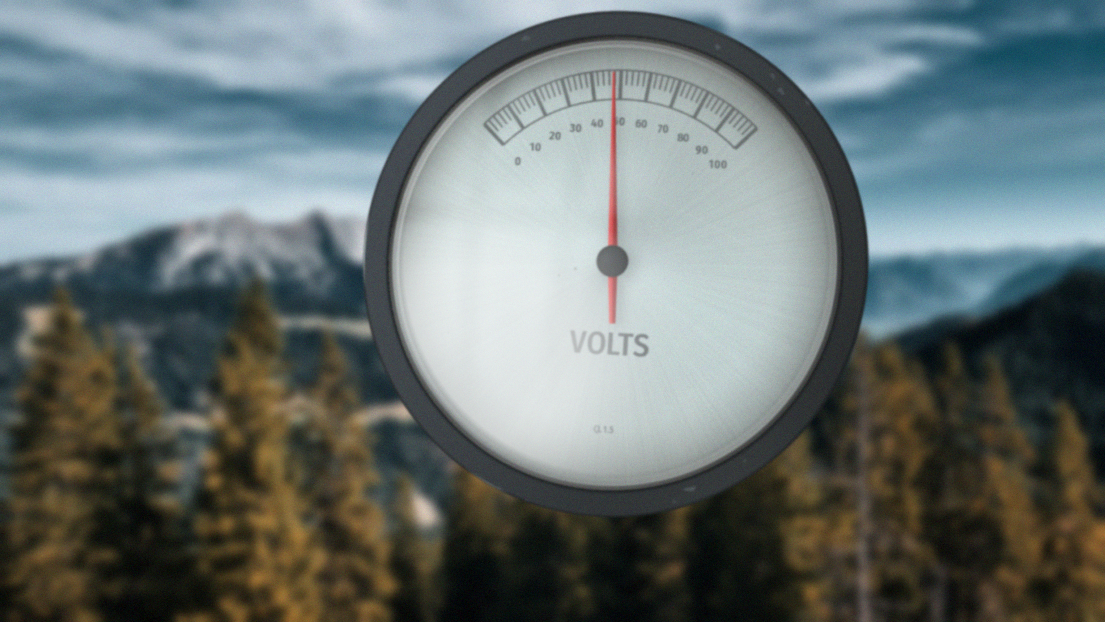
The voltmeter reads **48** V
